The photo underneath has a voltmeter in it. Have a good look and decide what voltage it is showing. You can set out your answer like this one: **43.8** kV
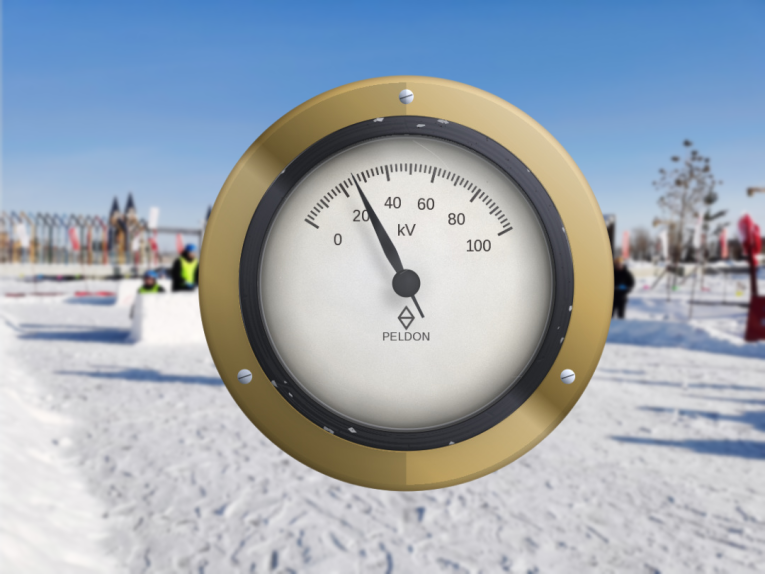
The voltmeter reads **26** kV
